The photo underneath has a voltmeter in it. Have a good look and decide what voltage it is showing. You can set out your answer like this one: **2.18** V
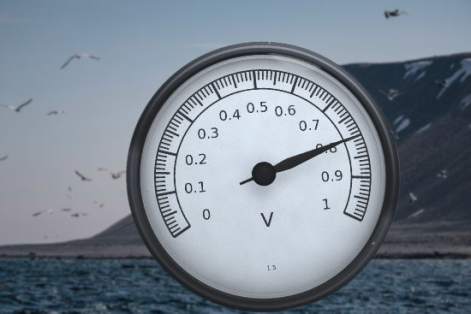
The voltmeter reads **0.8** V
